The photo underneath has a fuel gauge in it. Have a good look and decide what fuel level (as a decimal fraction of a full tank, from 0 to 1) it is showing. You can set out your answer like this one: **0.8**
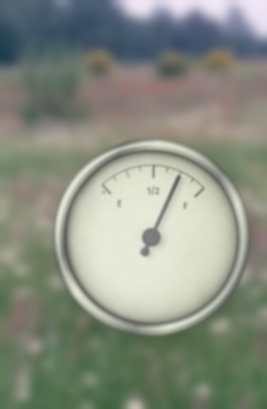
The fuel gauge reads **0.75**
